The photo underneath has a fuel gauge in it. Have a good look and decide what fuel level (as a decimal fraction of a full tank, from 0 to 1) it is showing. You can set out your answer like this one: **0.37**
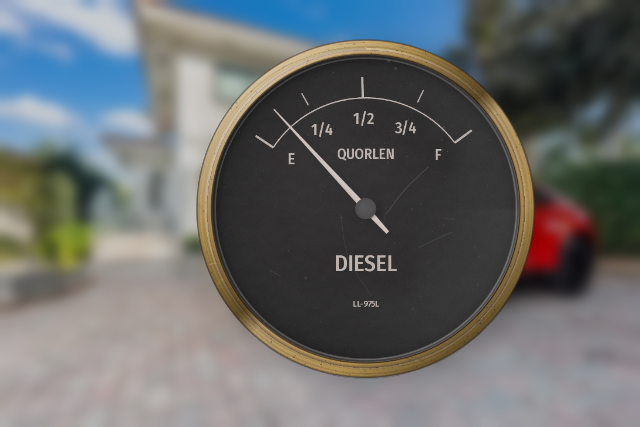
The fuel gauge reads **0.125**
